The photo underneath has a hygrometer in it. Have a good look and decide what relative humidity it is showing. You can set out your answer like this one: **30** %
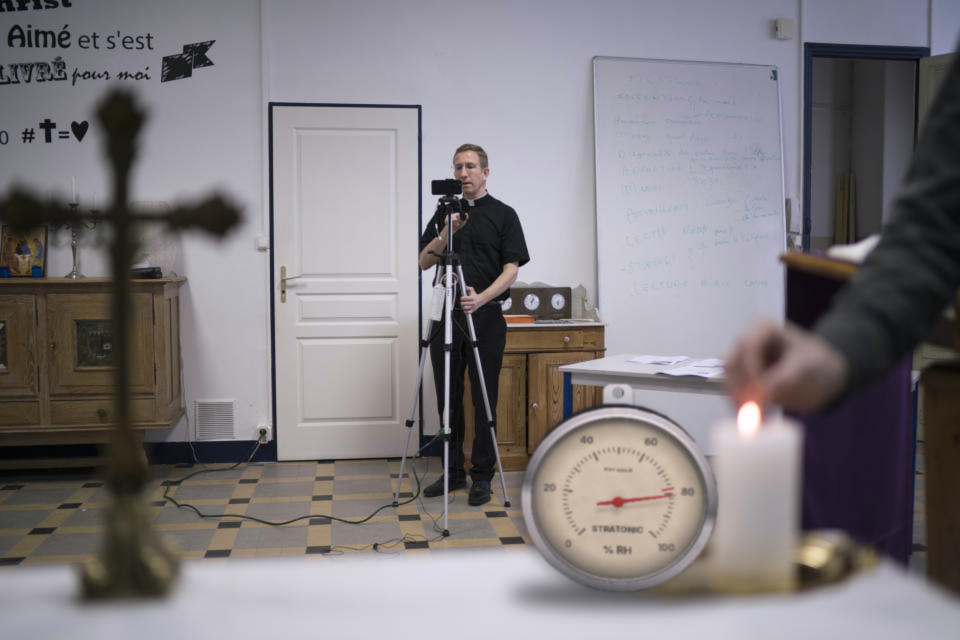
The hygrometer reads **80** %
